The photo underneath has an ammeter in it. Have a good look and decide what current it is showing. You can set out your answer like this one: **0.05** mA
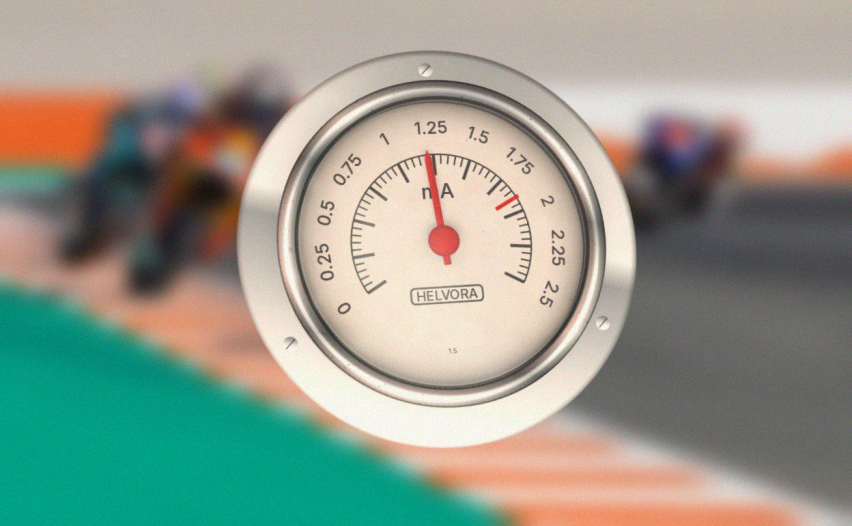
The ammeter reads **1.2** mA
